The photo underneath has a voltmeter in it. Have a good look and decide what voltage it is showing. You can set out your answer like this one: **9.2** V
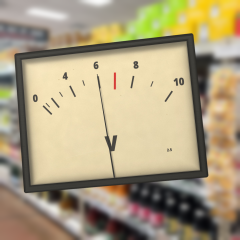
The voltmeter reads **6** V
